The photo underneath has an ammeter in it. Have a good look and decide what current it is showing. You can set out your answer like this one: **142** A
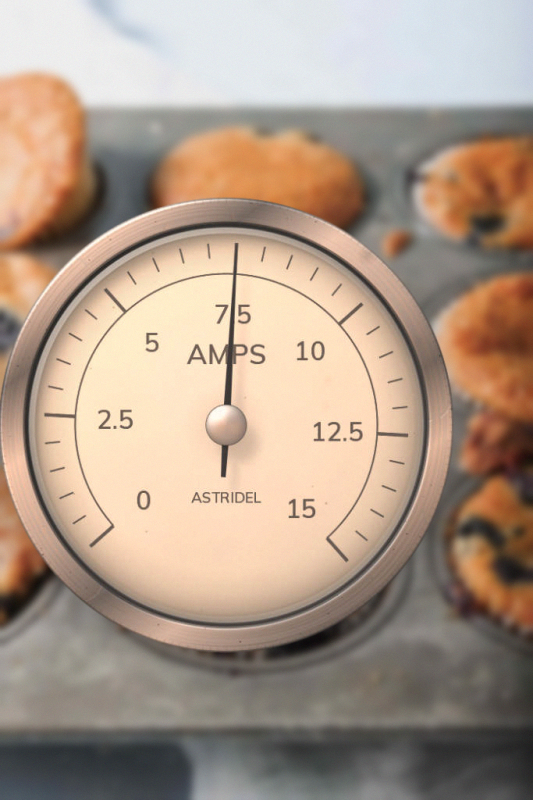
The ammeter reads **7.5** A
